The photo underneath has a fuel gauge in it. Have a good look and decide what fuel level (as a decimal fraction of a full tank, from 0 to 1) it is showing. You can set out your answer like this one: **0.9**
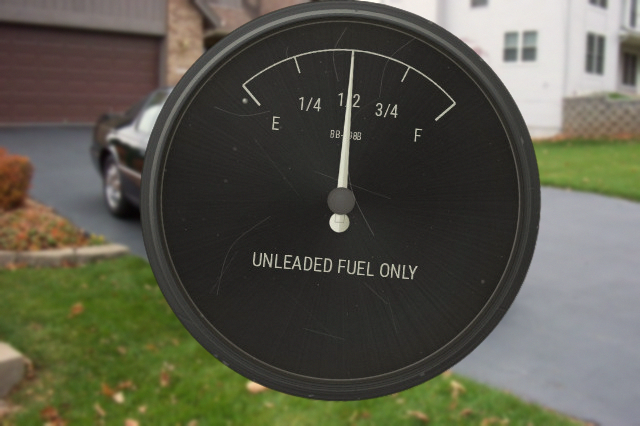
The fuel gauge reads **0.5**
